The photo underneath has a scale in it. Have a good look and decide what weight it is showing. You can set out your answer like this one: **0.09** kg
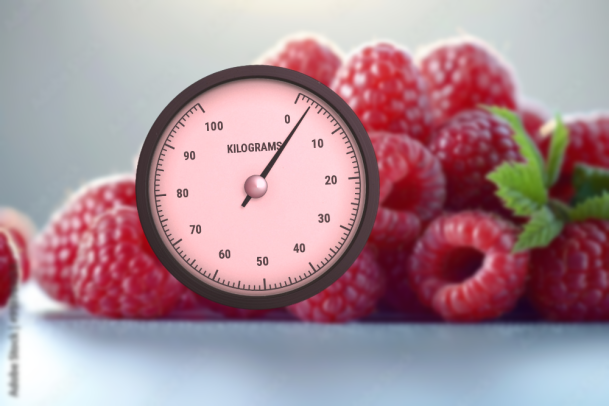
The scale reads **3** kg
